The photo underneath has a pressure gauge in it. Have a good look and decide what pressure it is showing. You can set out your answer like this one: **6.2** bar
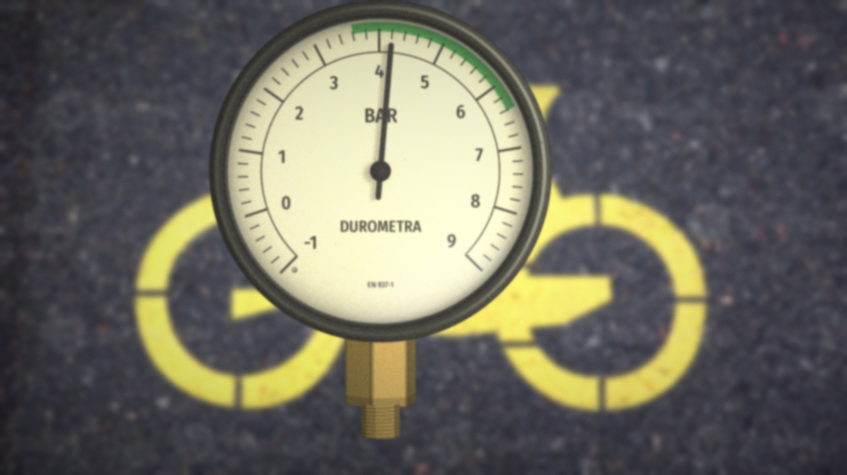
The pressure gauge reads **4.2** bar
